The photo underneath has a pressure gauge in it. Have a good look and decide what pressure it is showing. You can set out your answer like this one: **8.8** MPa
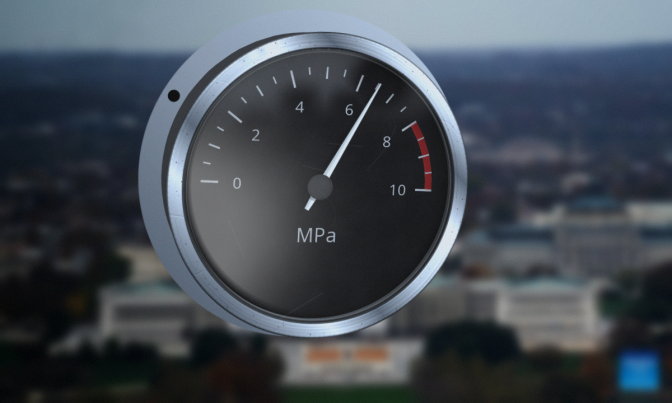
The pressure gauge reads **6.5** MPa
